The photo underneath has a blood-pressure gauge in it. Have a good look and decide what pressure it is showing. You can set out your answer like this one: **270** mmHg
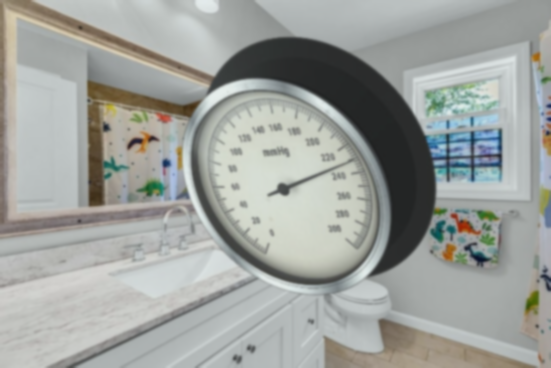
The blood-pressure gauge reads **230** mmHg
